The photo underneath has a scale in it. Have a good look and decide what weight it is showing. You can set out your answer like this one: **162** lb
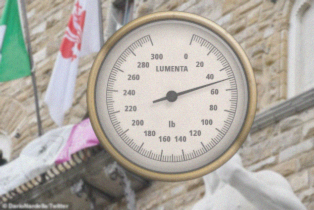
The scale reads **50** lb
